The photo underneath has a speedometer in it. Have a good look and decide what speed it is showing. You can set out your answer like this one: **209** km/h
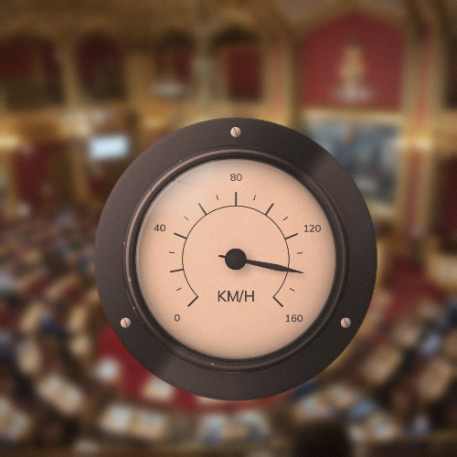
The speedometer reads **140** km/h
